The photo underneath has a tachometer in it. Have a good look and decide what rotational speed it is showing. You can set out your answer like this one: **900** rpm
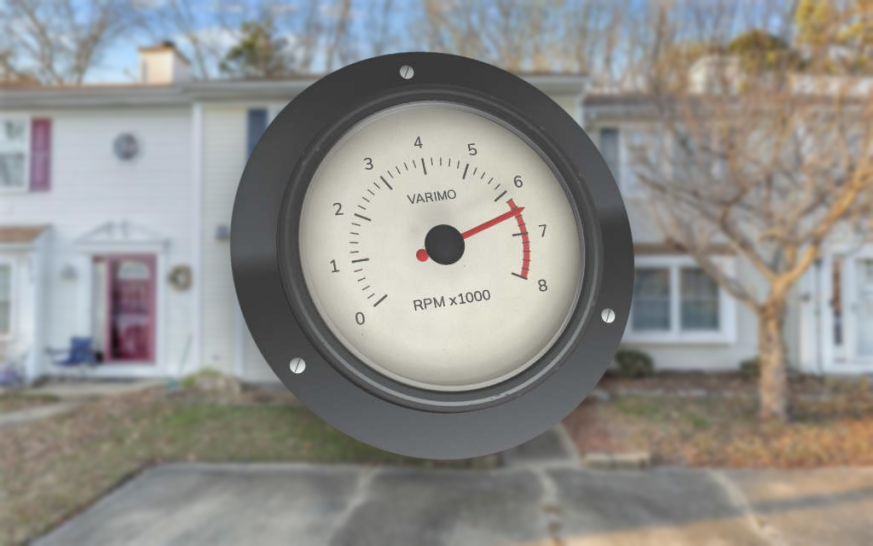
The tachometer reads **6500** rpm
